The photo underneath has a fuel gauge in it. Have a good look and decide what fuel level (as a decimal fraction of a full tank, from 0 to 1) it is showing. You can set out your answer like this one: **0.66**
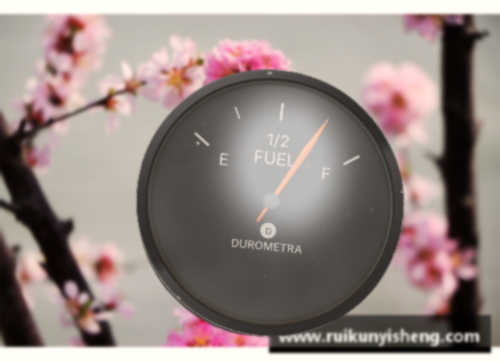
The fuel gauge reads **0.75**
